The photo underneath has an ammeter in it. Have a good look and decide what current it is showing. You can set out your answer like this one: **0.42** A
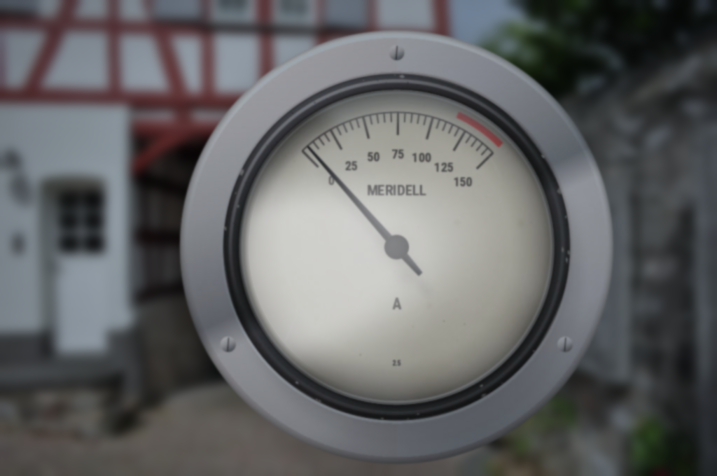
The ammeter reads **5** A
